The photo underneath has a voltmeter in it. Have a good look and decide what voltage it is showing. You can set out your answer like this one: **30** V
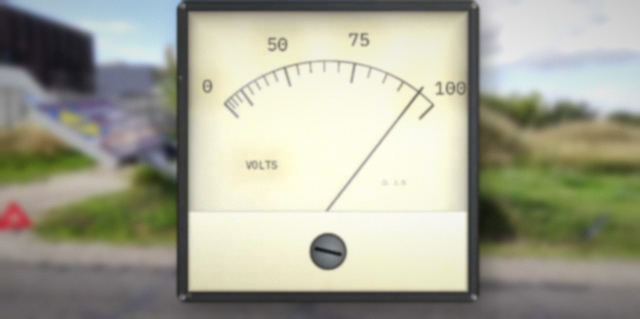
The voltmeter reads **95** V
